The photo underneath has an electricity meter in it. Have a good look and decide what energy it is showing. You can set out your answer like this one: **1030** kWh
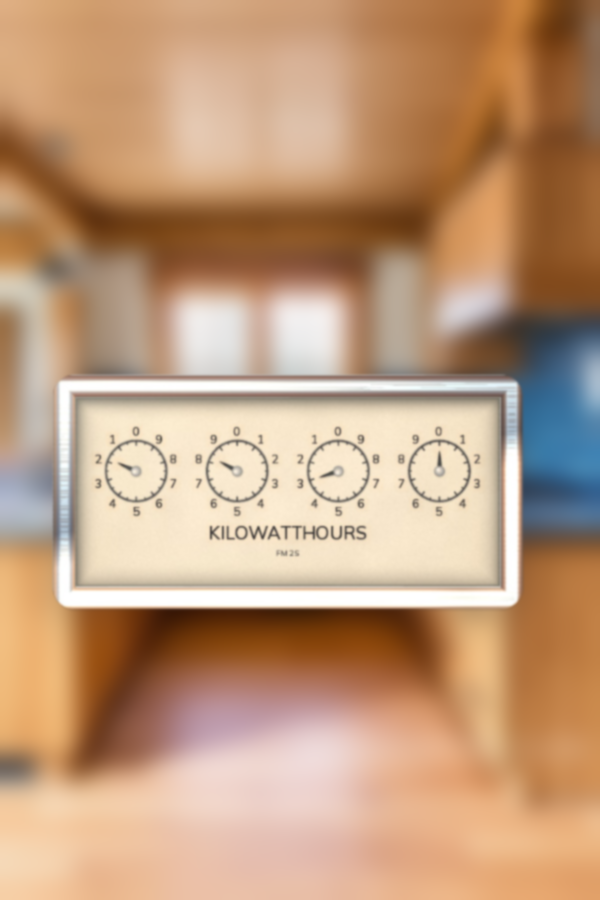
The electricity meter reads **1830** kWh
